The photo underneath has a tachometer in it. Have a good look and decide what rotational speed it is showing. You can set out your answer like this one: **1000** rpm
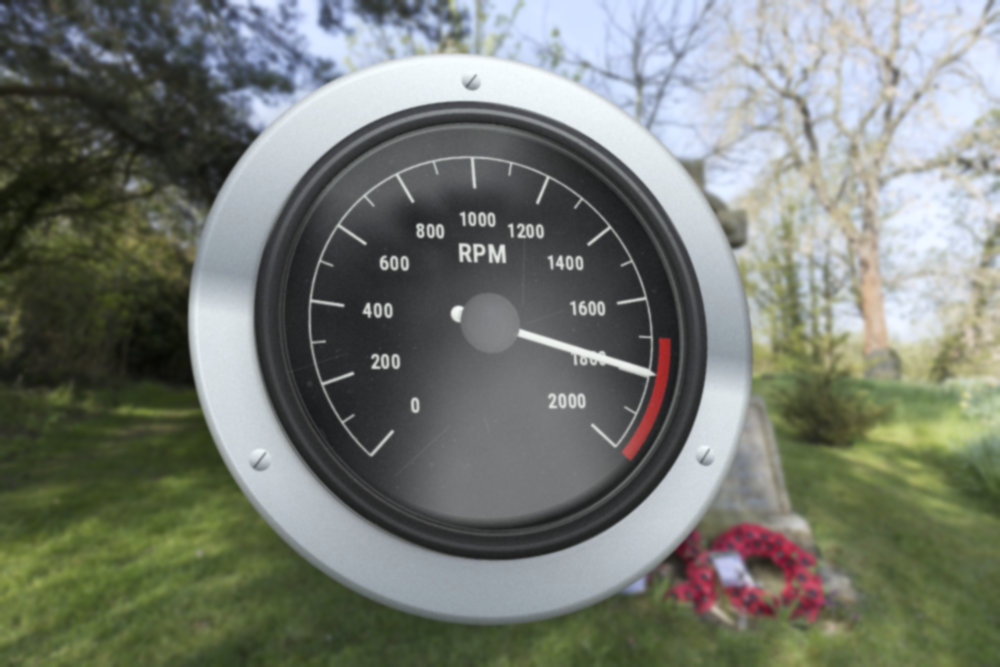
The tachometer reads **1800** rpm
